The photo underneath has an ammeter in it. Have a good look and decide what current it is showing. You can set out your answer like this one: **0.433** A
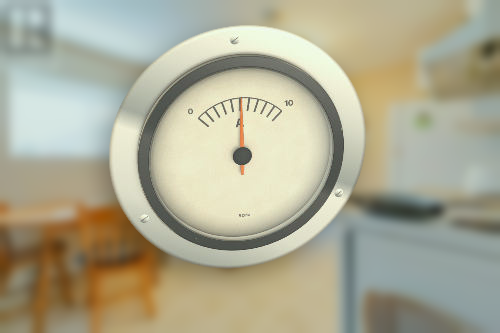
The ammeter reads **5** A
